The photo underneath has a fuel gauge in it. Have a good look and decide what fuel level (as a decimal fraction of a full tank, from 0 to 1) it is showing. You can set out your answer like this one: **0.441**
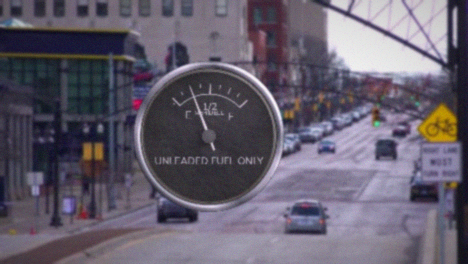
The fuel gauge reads **0.25**
